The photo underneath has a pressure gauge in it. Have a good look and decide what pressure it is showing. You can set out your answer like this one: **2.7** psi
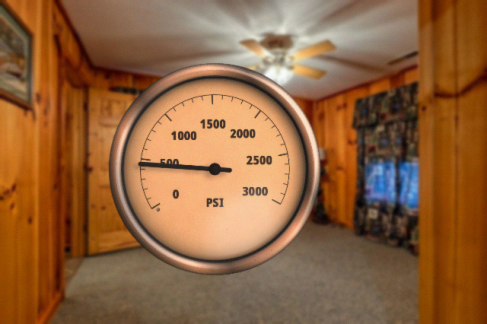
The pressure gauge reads **450** psi
